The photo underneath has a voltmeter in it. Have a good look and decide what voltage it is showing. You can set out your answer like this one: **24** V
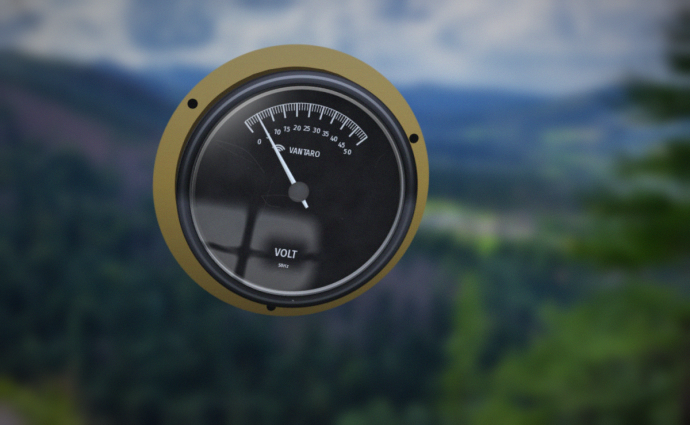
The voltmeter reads **5** V
